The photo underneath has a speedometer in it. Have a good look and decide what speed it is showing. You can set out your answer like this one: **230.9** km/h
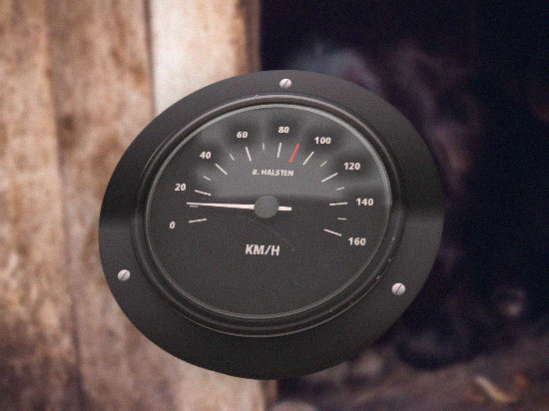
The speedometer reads **10** km/h
